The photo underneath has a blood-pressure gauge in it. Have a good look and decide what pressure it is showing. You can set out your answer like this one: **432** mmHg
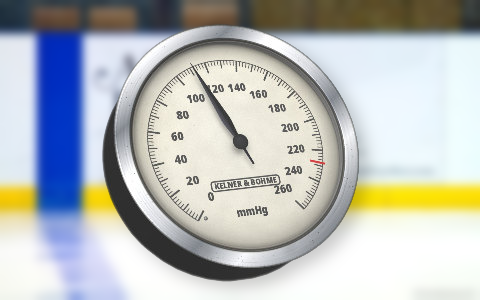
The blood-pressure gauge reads **110** mmHg
